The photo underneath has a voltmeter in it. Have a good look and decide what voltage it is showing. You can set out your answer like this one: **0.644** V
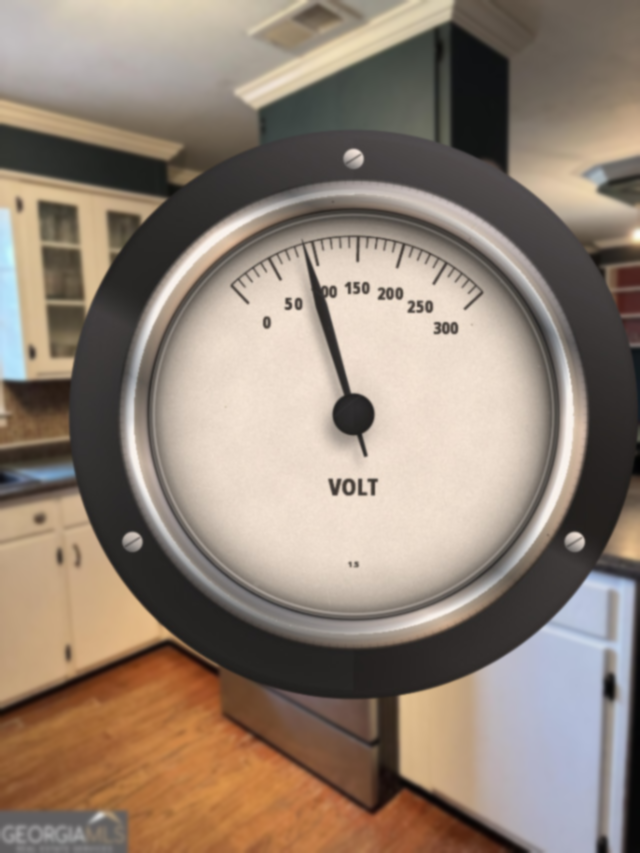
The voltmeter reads **90** V
